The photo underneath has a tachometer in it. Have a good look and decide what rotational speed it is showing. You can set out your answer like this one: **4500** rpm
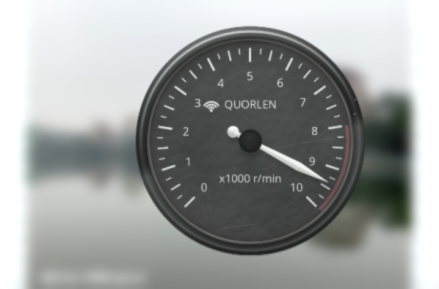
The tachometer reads **9375** rpm
